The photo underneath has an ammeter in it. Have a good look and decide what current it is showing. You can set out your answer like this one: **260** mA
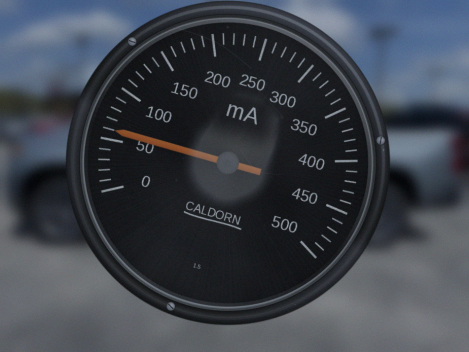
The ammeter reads **60** mA
